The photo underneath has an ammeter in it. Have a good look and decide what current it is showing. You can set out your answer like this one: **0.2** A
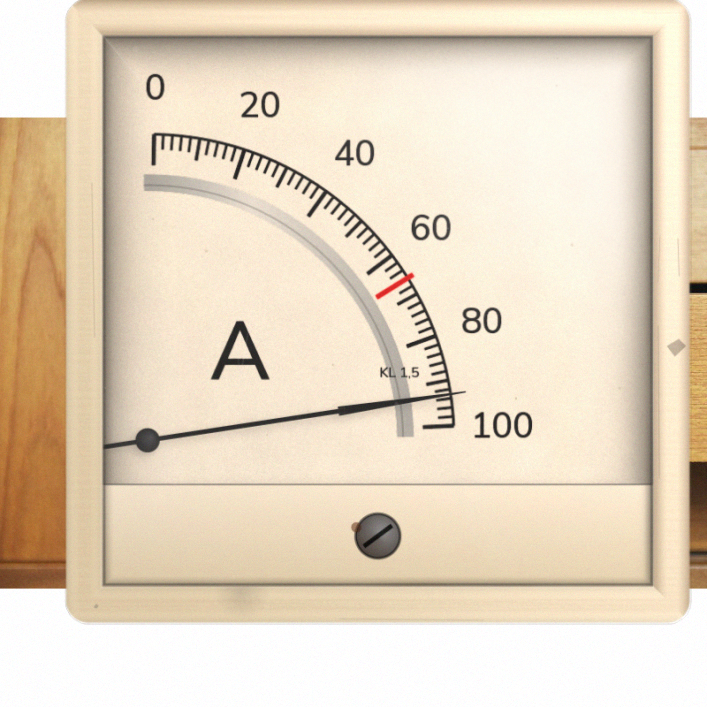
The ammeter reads **93** A
